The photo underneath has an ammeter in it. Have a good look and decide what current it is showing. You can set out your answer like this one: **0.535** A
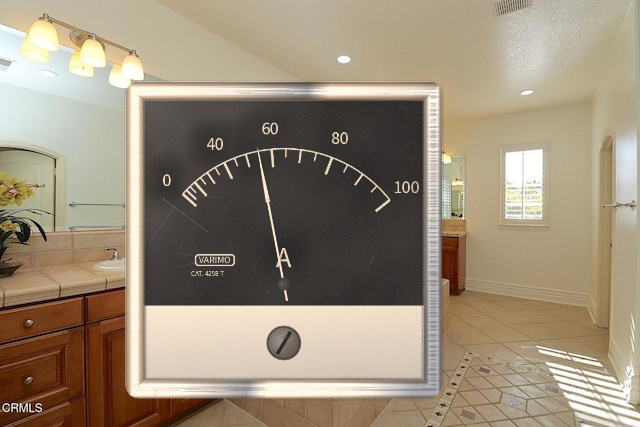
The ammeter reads **55** A
